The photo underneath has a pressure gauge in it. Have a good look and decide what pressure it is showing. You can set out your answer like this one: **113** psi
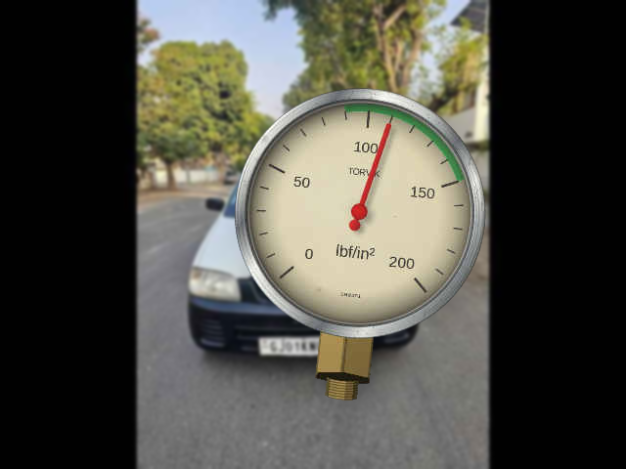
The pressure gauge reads **110** psi
